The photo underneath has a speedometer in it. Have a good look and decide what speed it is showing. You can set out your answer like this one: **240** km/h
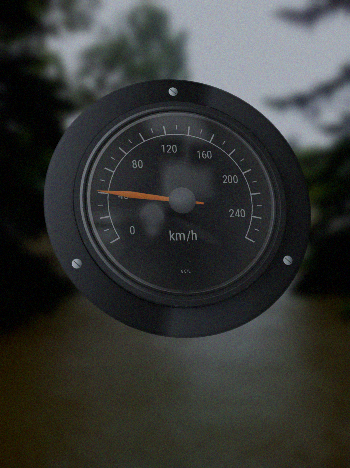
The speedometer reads **40** km/h
